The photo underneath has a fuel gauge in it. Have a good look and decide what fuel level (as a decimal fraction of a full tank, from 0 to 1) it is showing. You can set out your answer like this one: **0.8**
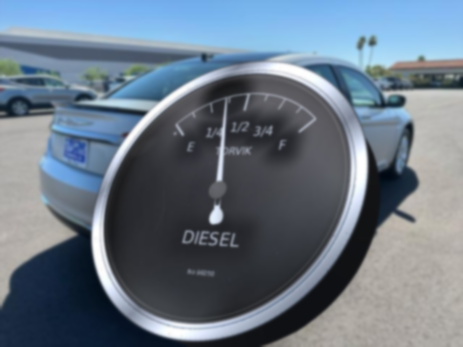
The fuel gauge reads **0.375**
